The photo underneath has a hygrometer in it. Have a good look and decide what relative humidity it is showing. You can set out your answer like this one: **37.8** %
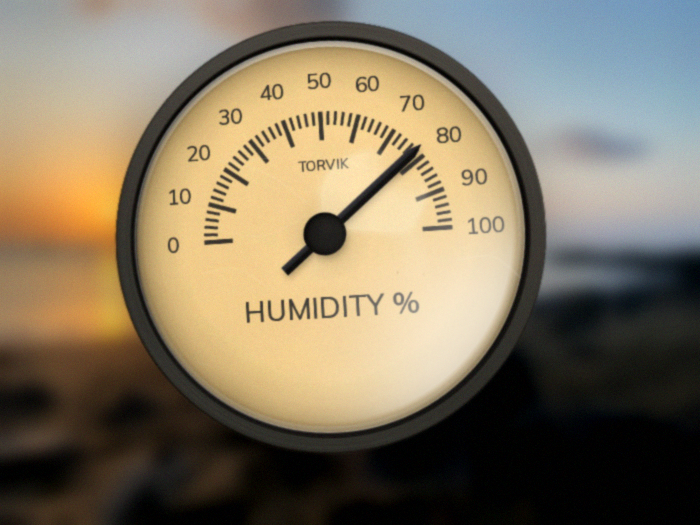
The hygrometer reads **78** %
